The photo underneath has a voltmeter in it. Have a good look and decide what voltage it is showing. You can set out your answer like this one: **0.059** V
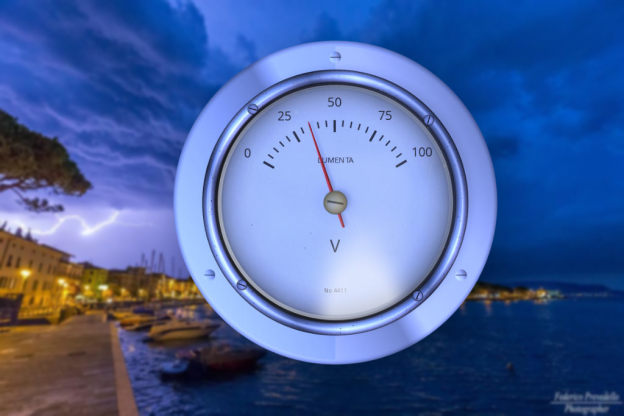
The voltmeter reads **35** V
